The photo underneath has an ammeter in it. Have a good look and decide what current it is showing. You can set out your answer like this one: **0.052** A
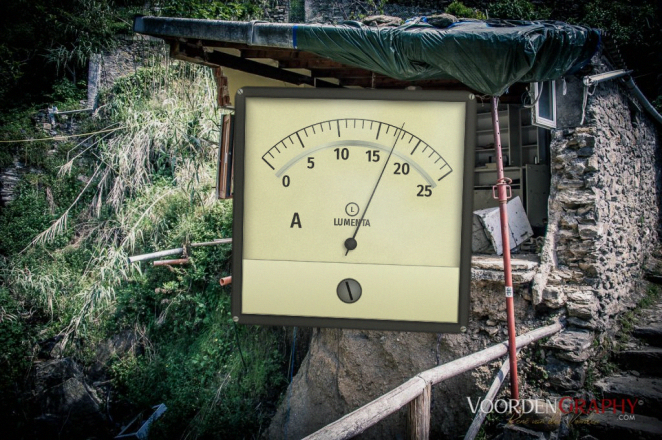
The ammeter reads **17.5** A
